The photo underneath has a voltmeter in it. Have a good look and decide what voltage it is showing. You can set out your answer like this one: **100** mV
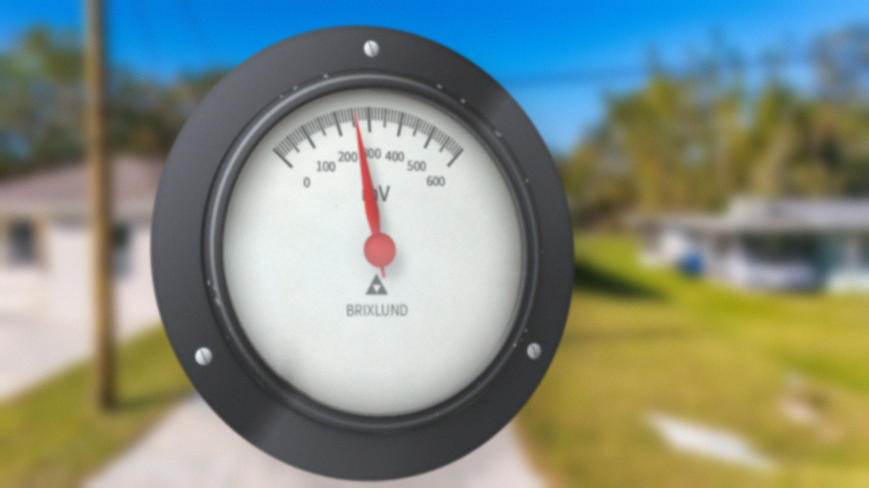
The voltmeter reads **250** mV
